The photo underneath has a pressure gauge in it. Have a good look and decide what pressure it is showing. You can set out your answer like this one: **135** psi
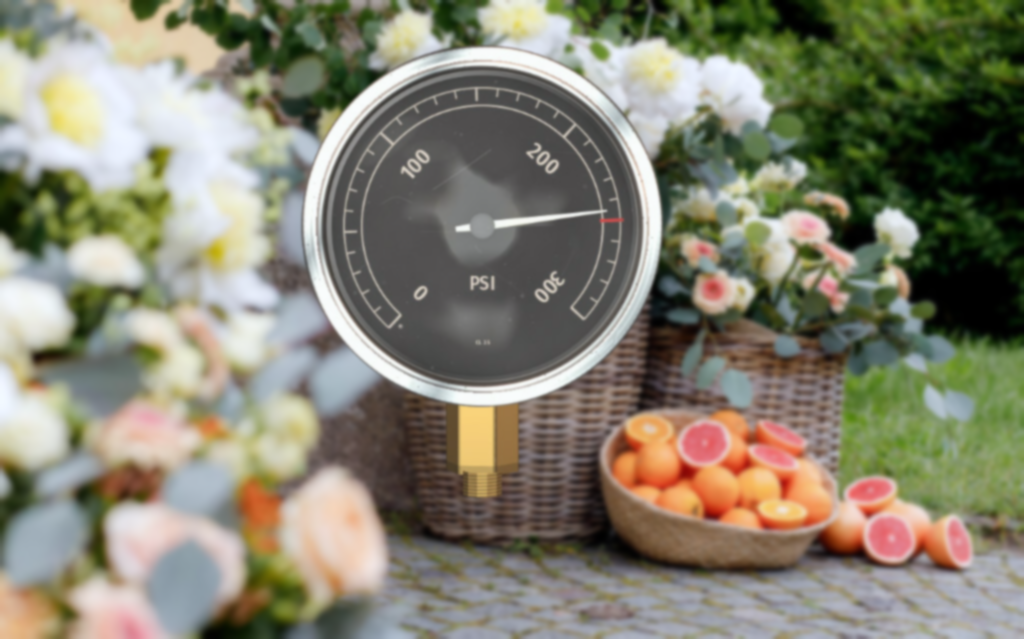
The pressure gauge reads **245** psi
